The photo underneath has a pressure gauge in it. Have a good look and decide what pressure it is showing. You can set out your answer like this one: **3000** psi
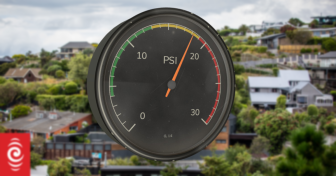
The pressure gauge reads **18** psi
